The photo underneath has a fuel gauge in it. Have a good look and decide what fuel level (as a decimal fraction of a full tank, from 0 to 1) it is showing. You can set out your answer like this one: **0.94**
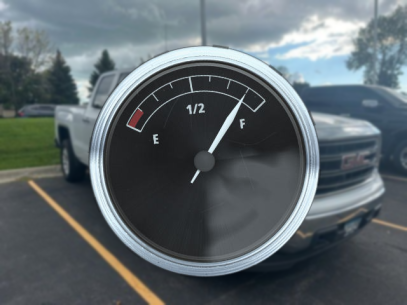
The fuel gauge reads **0.875**
